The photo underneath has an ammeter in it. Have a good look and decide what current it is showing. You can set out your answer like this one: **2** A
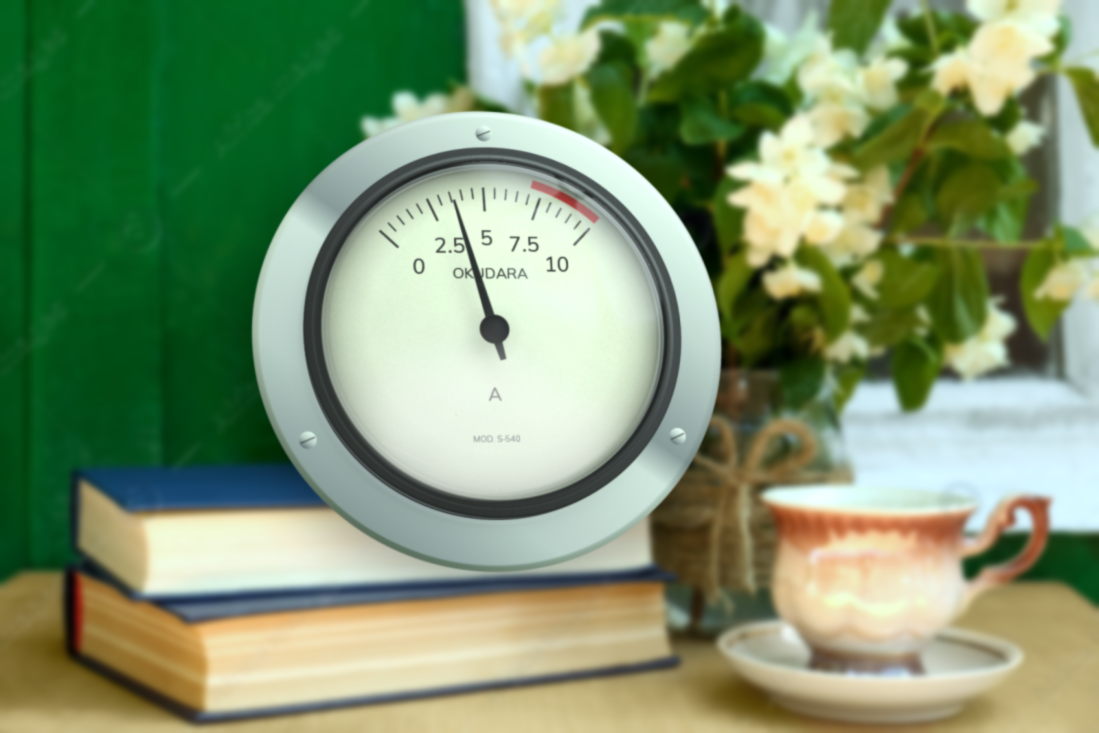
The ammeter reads **3.5** A
